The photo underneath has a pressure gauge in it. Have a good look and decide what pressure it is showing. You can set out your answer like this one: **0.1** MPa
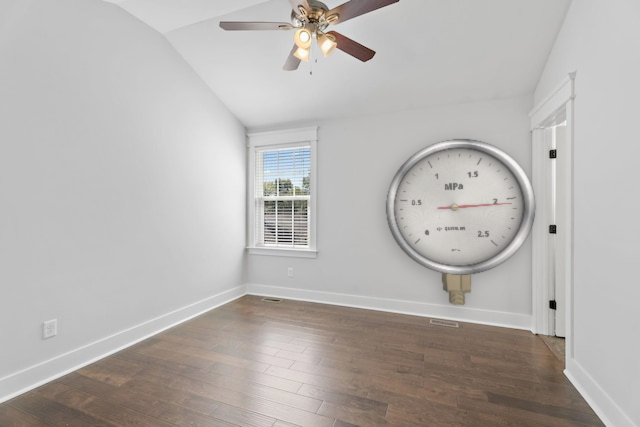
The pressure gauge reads **2.05** MPa
